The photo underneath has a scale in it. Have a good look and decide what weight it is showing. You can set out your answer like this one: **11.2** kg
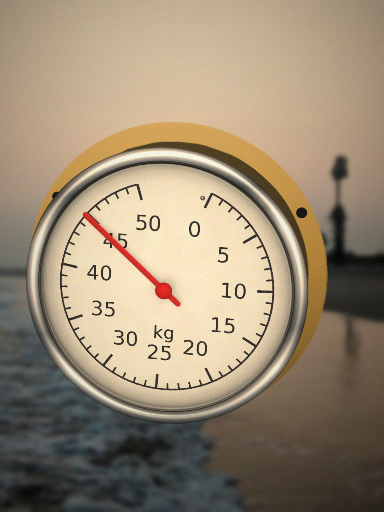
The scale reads **45** kg
